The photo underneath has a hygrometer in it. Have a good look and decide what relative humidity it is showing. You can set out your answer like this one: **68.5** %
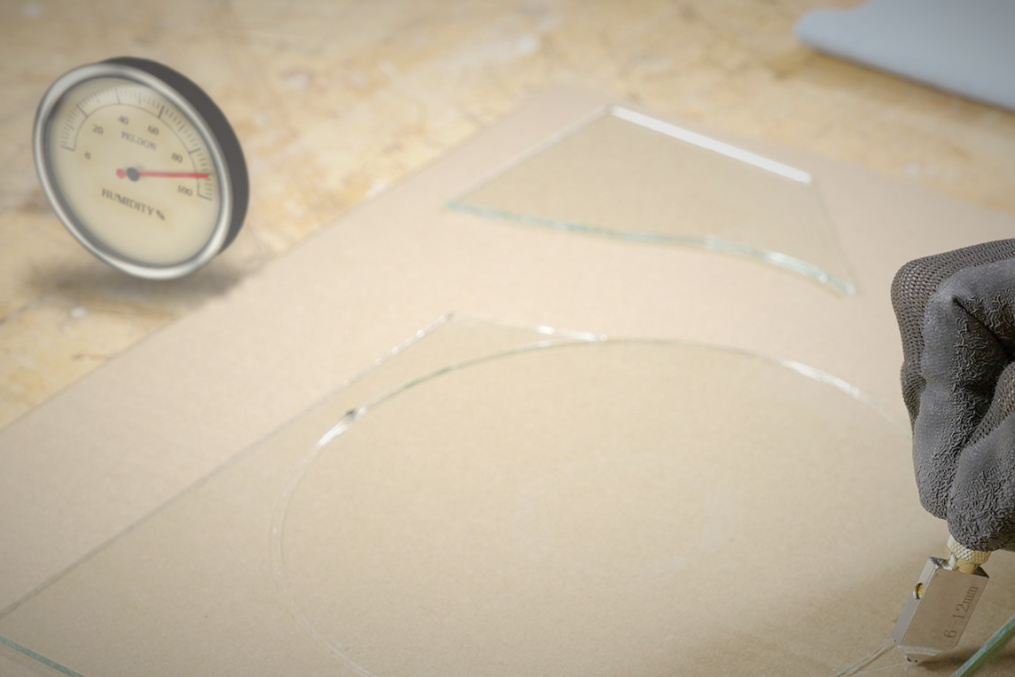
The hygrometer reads **90** %
